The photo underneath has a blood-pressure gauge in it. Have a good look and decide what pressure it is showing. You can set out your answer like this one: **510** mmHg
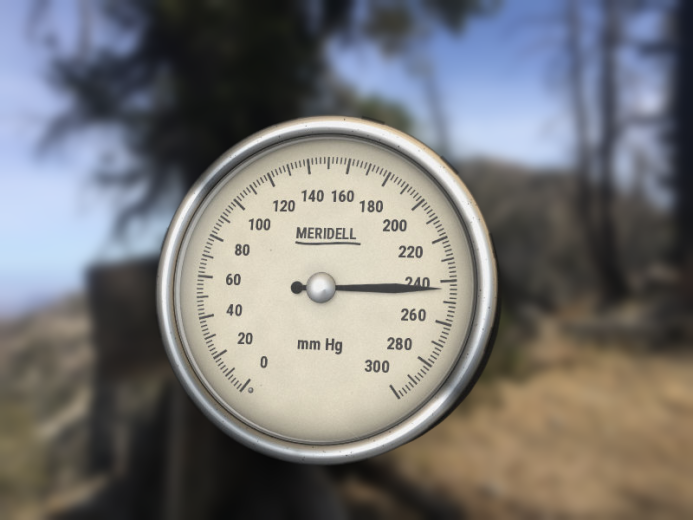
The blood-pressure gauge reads **244** mmHg
